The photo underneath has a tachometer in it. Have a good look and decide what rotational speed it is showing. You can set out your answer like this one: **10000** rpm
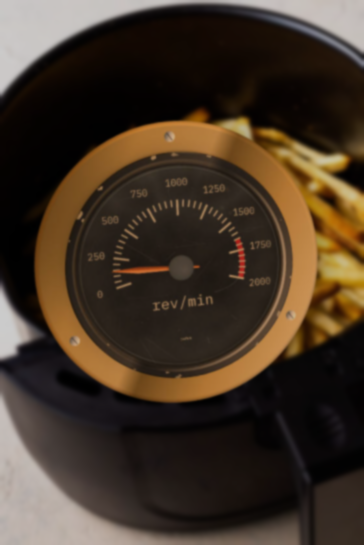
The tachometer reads **150** rpm
